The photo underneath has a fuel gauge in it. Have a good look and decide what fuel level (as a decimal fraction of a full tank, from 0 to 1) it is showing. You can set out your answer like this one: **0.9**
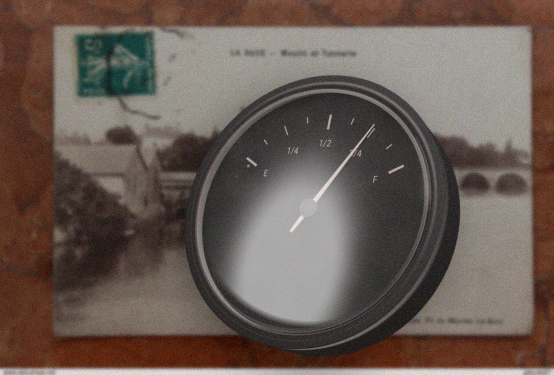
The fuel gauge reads **0.75**
